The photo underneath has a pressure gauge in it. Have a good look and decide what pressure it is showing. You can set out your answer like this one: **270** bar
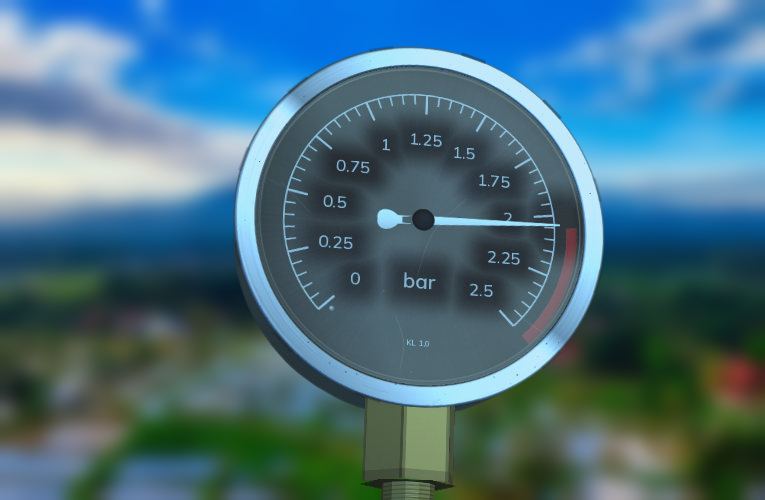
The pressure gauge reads **2.05** bar
